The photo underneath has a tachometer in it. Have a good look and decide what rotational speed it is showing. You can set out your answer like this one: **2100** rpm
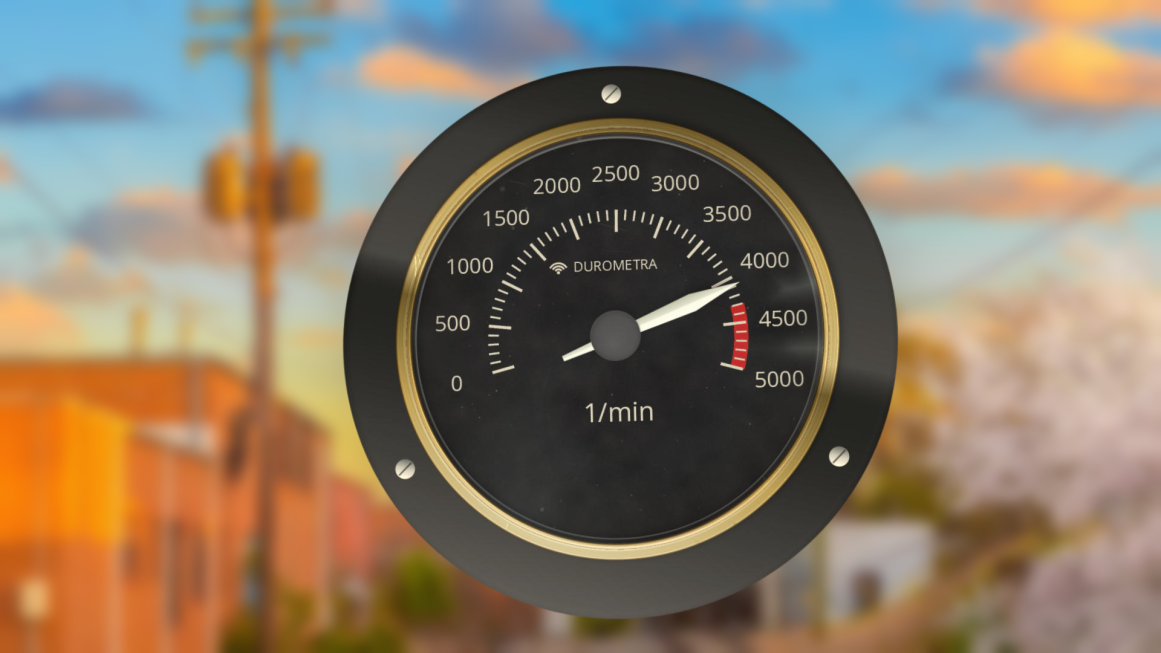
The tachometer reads **4100** rpm
